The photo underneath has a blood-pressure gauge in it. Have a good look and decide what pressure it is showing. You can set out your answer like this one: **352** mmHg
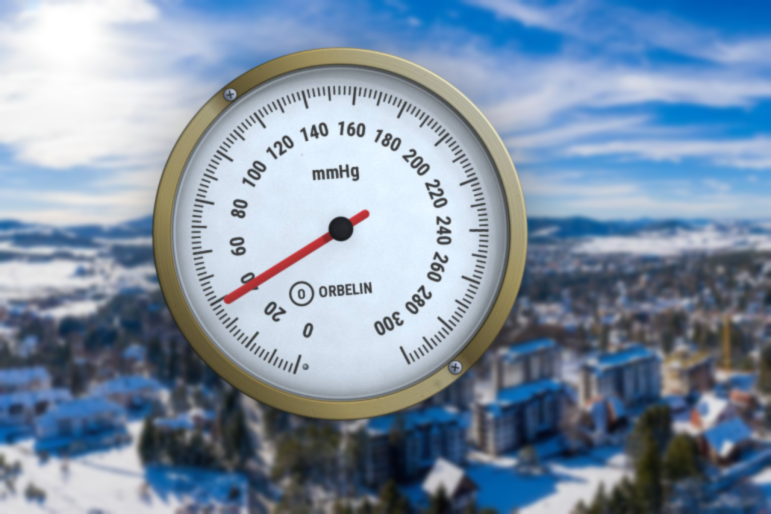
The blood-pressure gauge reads **38** mmHg
